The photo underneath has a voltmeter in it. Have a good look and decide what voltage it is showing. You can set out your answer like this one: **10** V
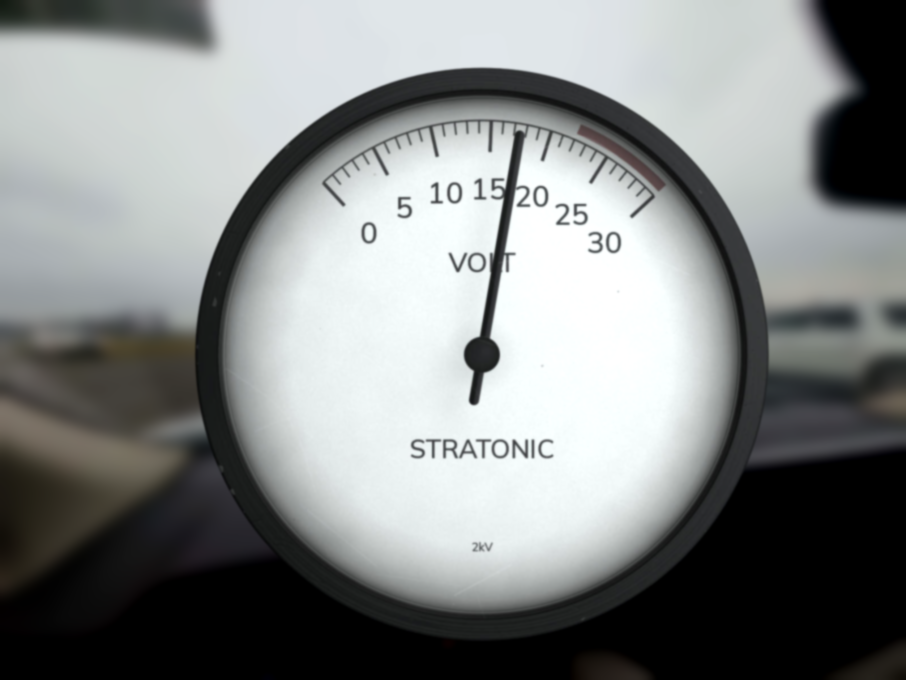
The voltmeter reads **17.5** V
